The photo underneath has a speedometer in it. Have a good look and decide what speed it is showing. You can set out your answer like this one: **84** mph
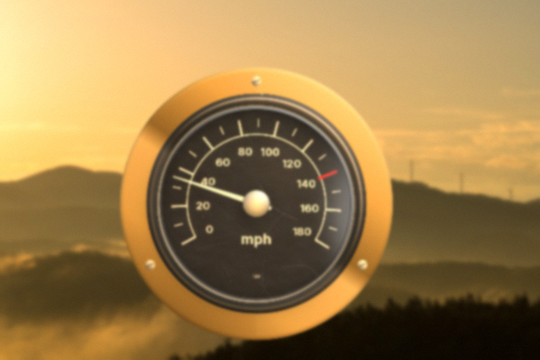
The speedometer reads **35** mph
